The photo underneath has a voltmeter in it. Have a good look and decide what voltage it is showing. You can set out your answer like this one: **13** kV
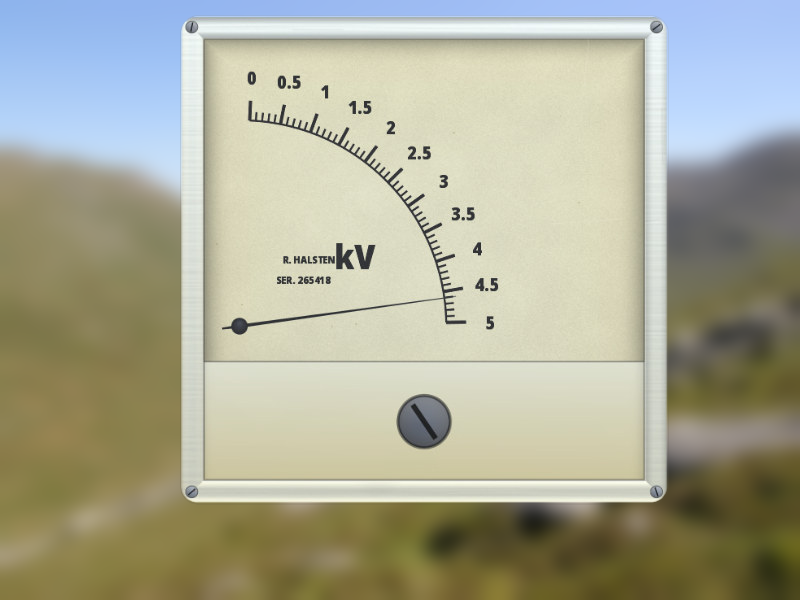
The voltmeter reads **4.6** kV
